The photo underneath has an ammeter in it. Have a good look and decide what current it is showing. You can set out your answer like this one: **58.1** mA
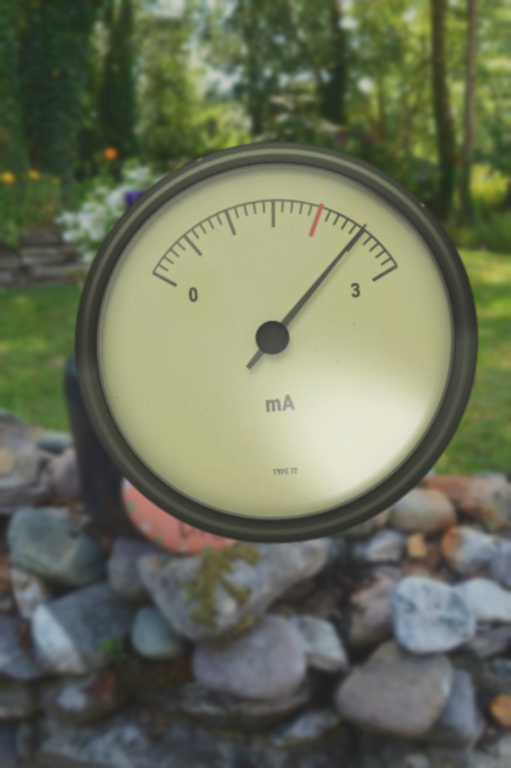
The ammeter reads **2.5** mA
